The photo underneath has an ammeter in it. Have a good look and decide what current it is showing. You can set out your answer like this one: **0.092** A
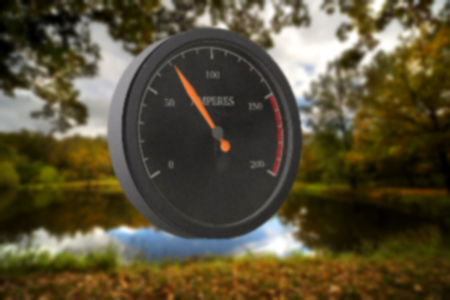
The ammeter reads **70** A
